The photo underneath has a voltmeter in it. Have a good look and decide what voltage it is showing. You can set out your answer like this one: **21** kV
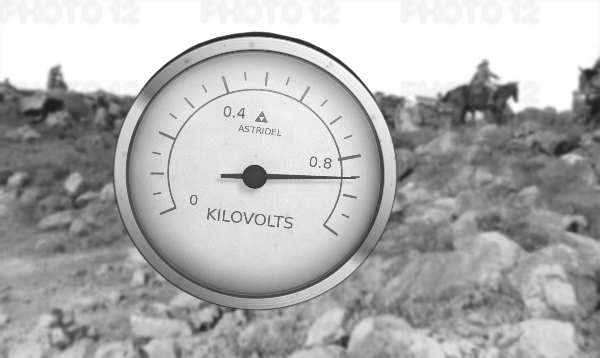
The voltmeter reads **0.85** kV
